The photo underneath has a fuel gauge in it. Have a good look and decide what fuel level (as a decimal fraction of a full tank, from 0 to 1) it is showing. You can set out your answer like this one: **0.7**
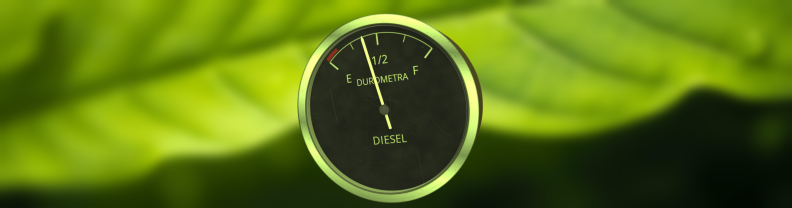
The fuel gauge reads **0.375**
